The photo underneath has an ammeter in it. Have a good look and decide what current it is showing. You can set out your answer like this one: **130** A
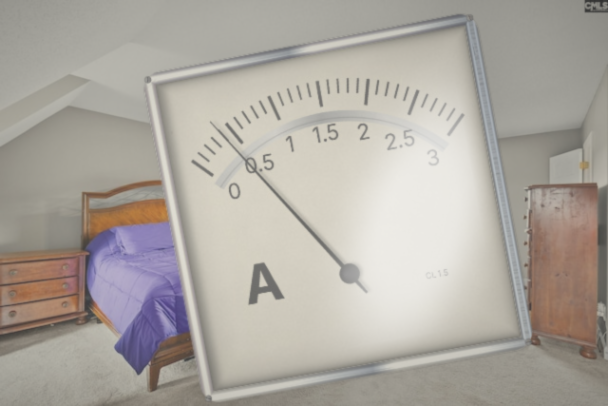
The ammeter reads **0.4** A
